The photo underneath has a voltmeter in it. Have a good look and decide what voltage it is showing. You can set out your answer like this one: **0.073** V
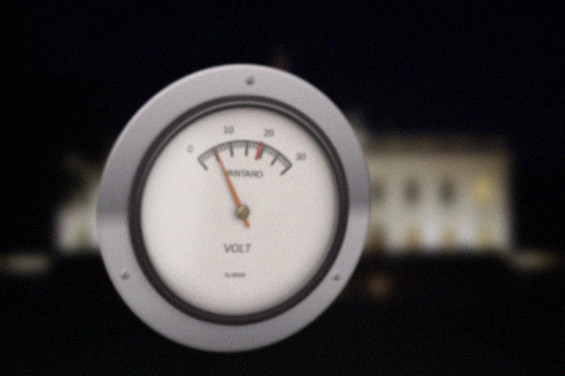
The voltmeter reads **5** V
